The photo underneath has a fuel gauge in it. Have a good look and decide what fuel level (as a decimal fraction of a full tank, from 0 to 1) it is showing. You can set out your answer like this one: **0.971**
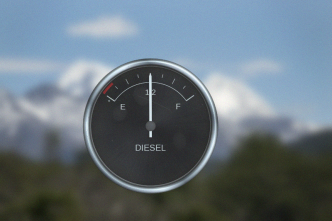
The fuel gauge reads **0.5**
